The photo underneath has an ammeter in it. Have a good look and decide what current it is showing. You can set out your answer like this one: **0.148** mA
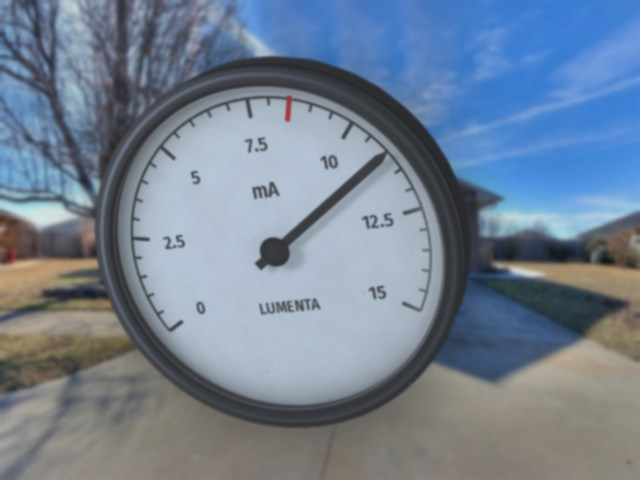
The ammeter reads **11** mA
